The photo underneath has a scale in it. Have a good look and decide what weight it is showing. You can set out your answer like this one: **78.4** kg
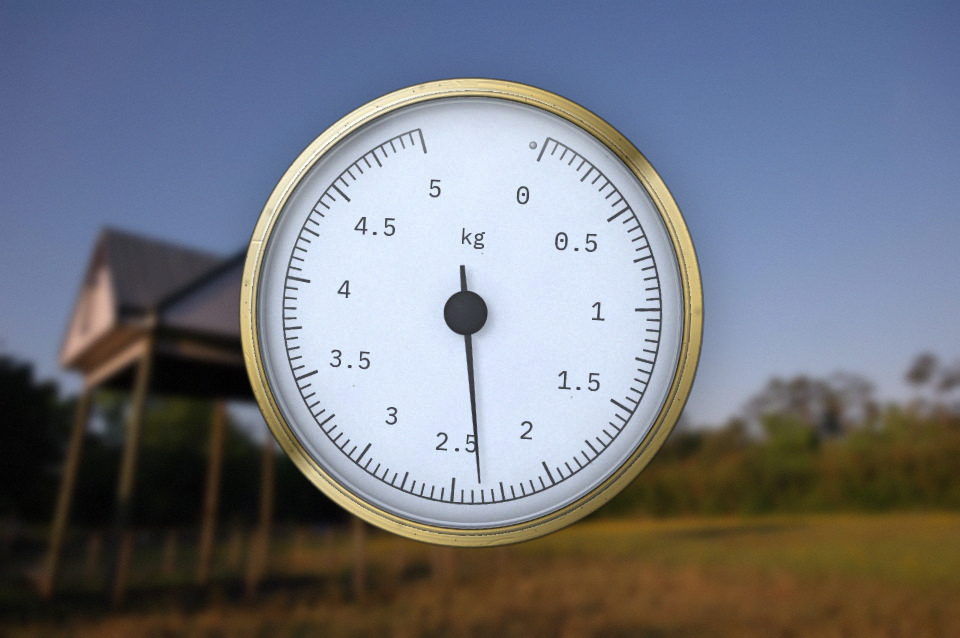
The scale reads **2.35** kg
